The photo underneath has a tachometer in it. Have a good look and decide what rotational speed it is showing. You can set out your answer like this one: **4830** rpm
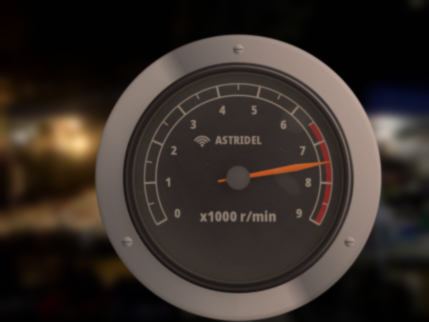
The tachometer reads **7500** rpm
